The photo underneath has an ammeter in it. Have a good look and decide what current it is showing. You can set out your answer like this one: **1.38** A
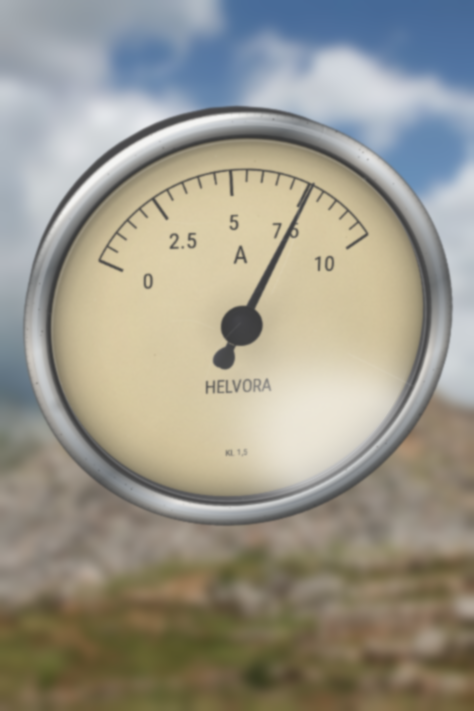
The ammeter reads **7.5** A
